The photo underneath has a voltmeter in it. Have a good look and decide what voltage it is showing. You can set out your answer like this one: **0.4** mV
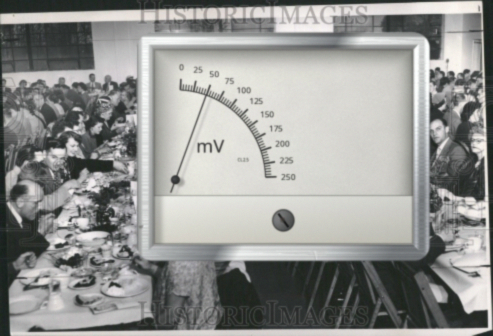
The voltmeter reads **50** mV
